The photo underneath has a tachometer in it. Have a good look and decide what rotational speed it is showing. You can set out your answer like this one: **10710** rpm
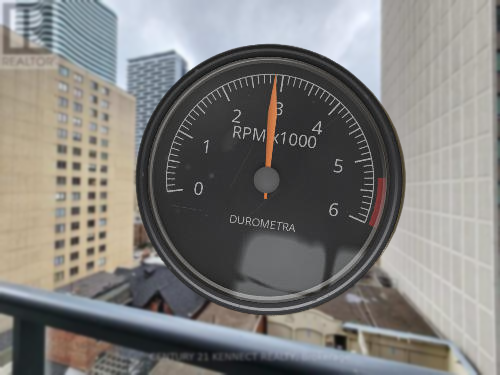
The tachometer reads **2900** rpm
